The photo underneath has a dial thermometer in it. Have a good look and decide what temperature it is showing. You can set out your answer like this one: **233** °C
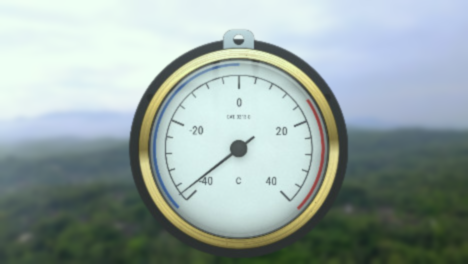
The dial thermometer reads **-38** °C
